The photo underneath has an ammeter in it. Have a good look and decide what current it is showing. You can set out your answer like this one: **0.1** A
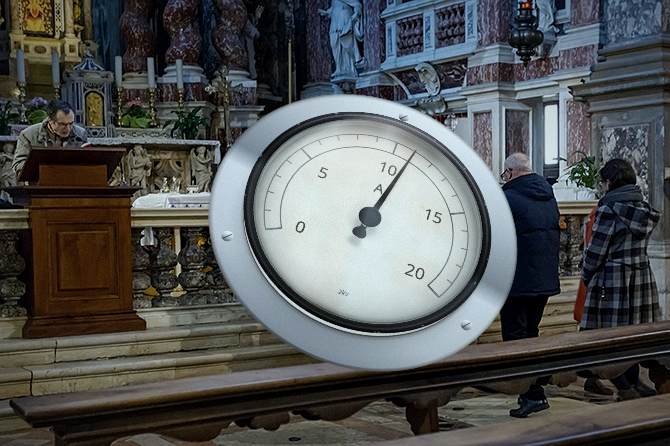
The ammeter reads **11** A
